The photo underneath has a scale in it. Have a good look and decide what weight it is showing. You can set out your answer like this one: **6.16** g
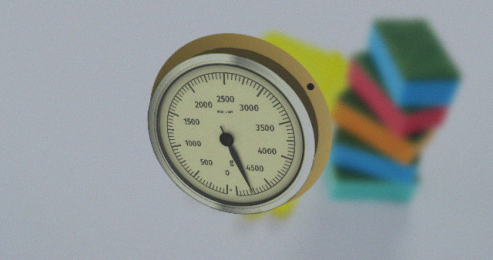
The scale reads **4750** g
